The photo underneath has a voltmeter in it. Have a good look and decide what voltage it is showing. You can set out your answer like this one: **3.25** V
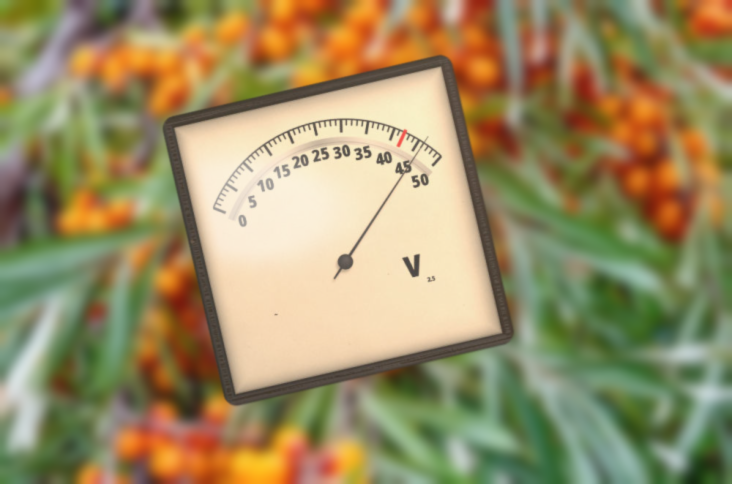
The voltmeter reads **46** V
